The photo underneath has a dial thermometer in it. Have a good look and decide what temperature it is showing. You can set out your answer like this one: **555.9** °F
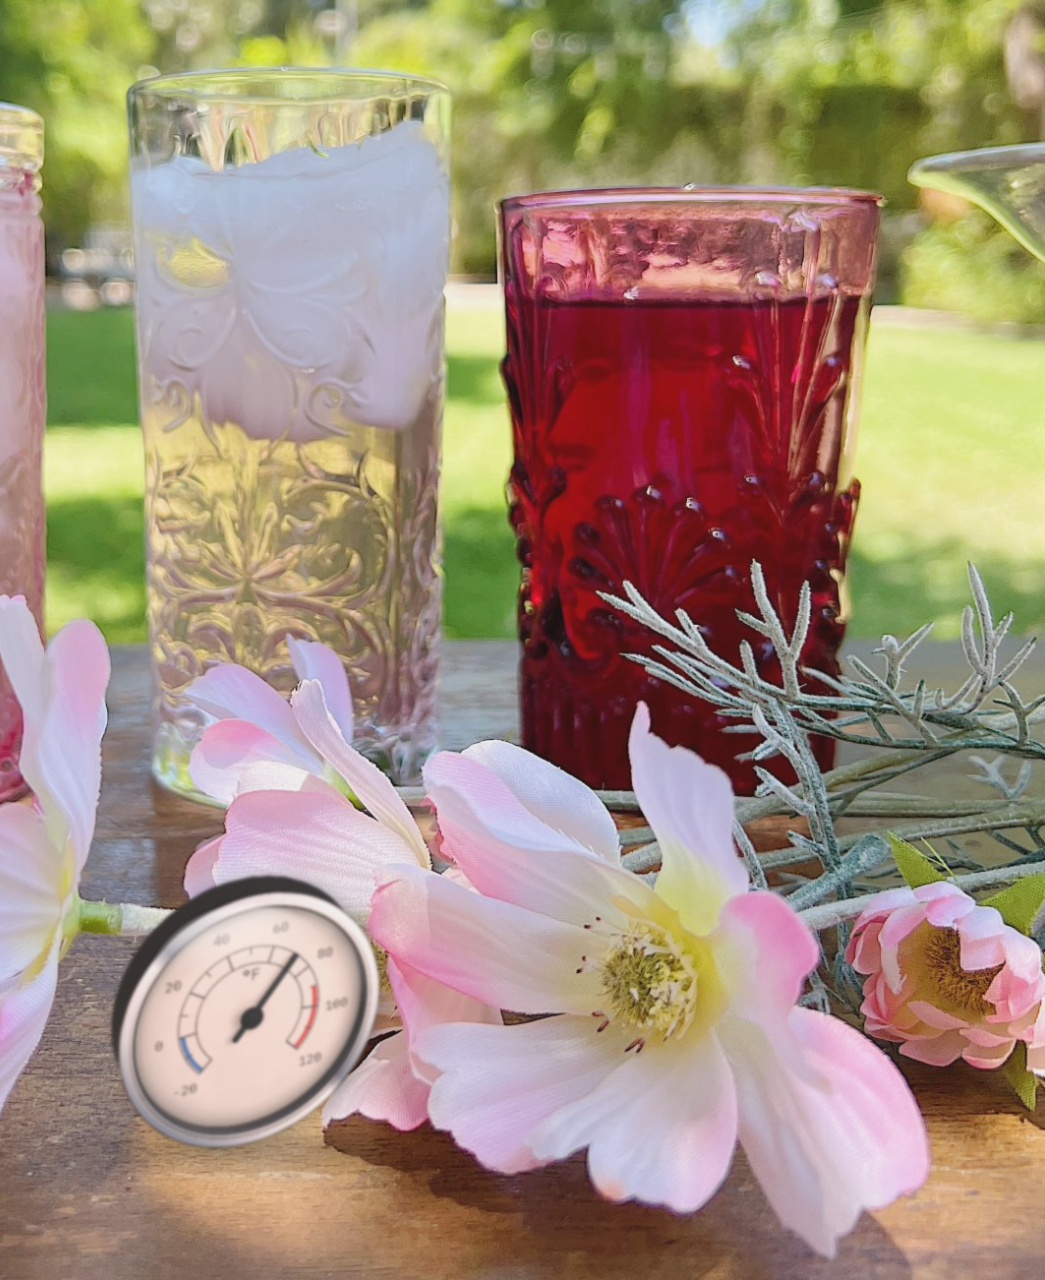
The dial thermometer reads **70** °F
